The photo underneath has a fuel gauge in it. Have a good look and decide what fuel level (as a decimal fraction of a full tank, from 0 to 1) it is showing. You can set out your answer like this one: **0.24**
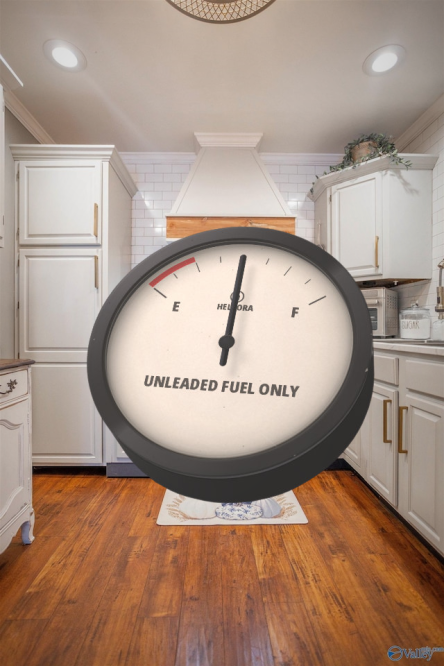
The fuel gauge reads **0.5**
